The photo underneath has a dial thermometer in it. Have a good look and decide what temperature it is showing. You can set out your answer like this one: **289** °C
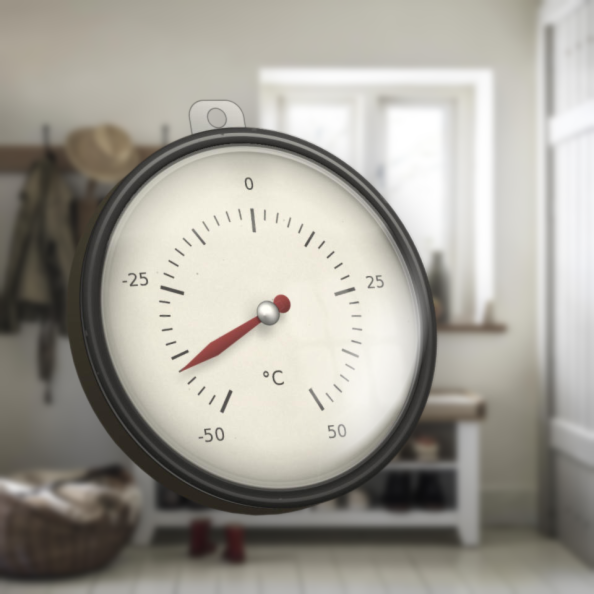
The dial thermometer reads **-40** °C
